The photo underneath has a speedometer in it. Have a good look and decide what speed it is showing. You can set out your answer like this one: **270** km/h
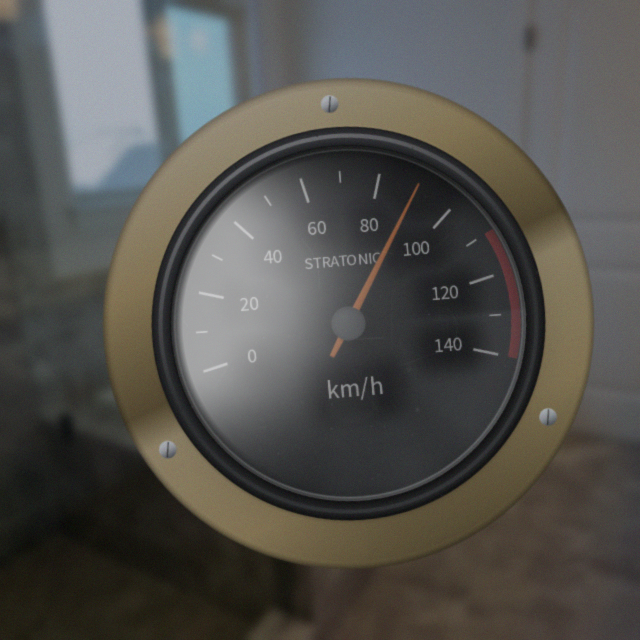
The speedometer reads **90** km/h
